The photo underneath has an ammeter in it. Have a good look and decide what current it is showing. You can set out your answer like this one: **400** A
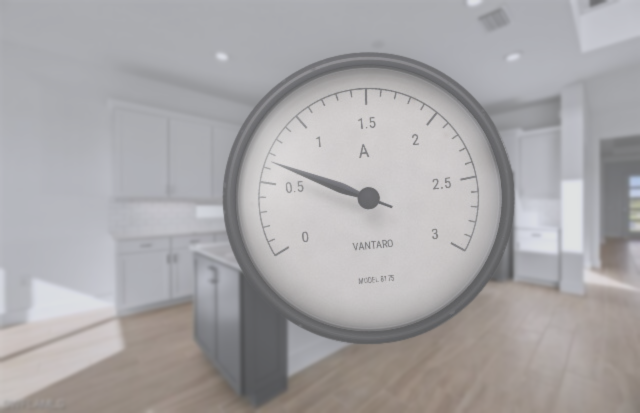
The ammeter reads **0.65** A
